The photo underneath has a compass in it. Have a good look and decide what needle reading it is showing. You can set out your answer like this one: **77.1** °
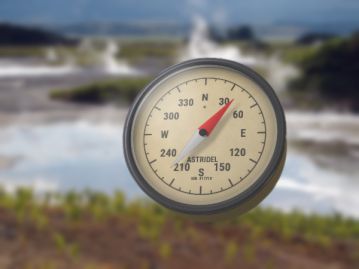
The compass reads **40** °
